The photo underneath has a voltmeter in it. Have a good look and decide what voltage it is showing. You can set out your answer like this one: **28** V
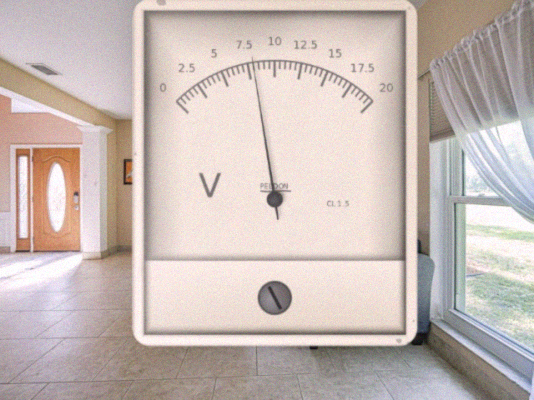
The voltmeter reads **8** V
